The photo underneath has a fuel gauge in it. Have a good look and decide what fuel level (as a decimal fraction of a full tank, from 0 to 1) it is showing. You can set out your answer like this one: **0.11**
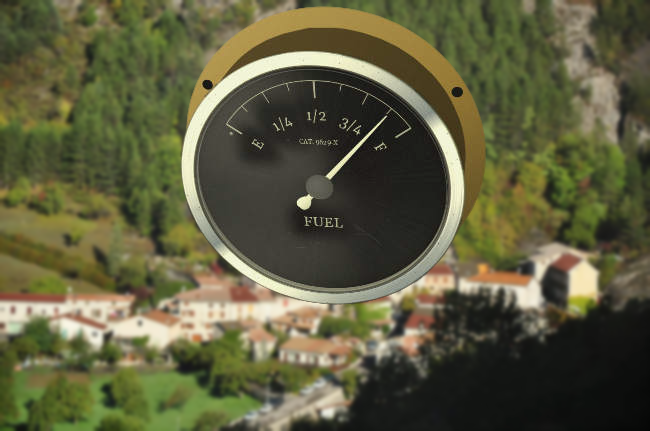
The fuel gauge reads **0.875**
